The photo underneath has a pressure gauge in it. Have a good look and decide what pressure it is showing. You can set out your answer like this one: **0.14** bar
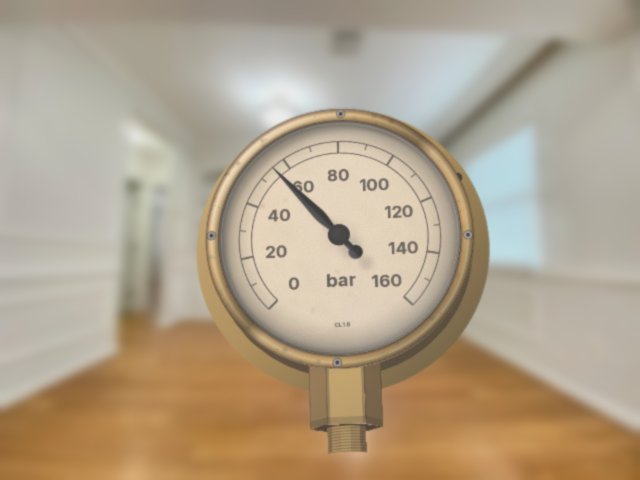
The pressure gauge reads **55** bar
